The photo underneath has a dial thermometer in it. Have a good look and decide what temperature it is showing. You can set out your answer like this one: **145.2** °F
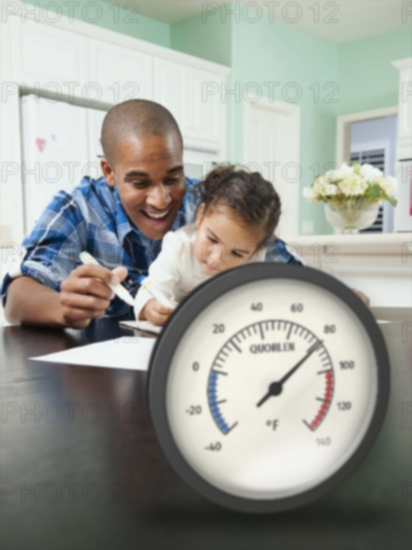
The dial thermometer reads **80** °F
